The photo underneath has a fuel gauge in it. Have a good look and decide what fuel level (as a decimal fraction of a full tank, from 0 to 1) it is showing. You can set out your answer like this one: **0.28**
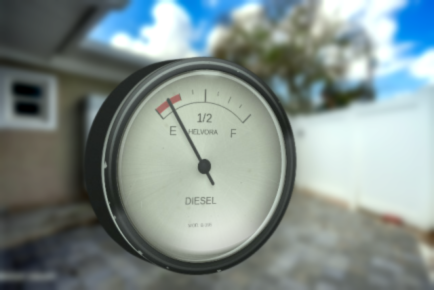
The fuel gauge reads **0.125**
